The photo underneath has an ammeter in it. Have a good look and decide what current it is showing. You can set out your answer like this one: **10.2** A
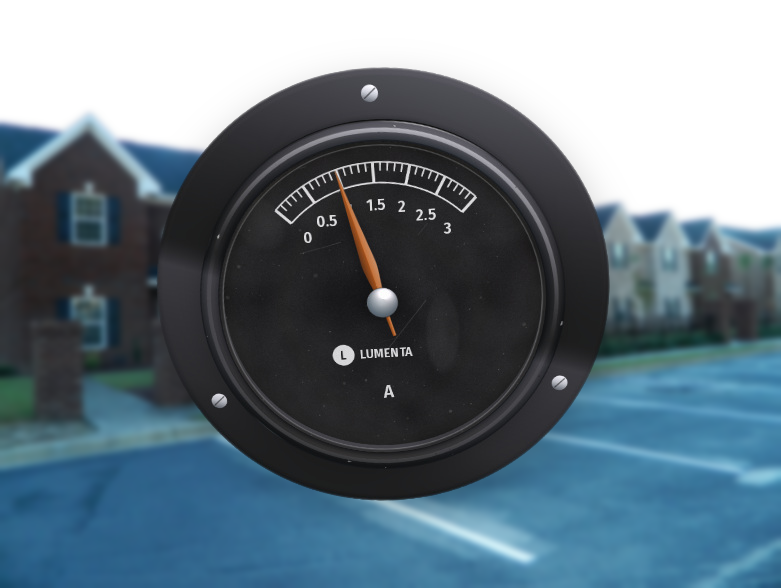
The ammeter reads **1** A
